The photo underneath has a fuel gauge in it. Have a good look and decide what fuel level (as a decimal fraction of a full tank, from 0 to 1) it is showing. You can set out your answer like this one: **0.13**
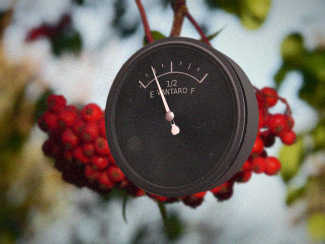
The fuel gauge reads **0.25**
